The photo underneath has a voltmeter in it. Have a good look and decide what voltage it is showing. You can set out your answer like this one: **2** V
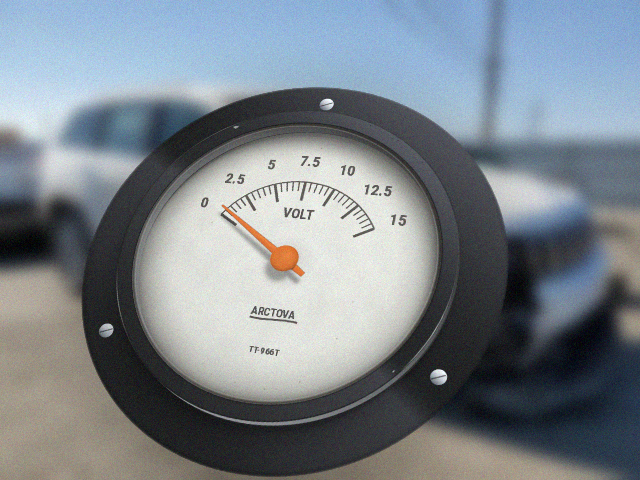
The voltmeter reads **0.5** V
